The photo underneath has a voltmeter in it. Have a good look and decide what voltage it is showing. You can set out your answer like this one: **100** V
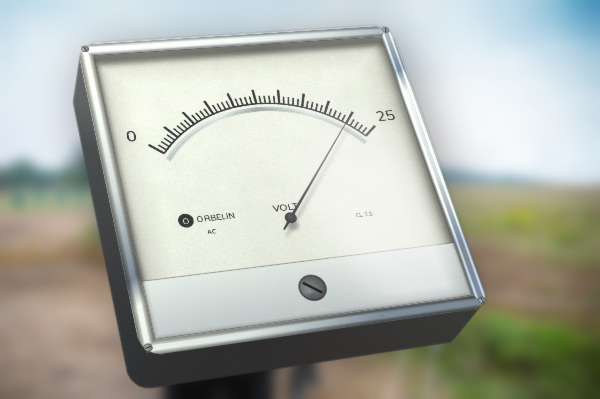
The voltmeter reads **22.5** V
